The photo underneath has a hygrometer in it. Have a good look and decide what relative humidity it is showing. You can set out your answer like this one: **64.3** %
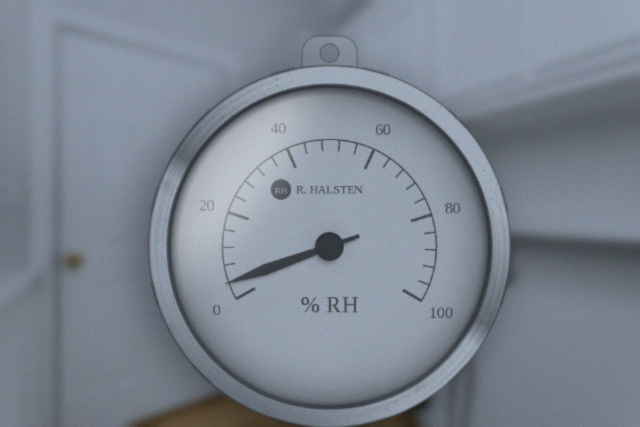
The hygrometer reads **4** %
